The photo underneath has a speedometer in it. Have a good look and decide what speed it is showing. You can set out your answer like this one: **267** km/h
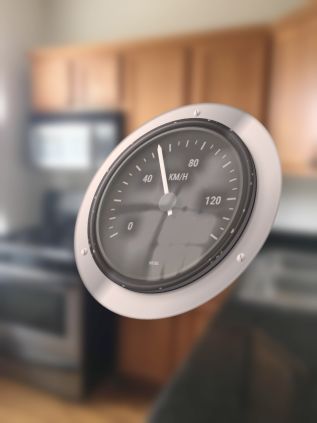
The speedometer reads **55** km/h
